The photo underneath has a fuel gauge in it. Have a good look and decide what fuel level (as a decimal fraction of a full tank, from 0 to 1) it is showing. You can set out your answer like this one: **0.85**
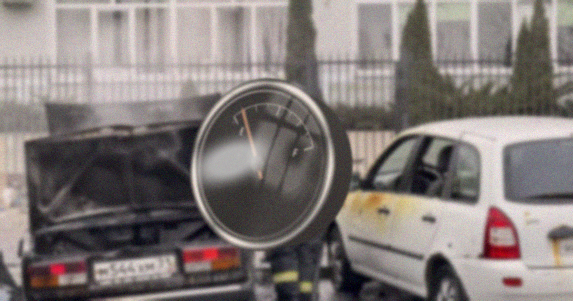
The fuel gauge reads **0.125**
